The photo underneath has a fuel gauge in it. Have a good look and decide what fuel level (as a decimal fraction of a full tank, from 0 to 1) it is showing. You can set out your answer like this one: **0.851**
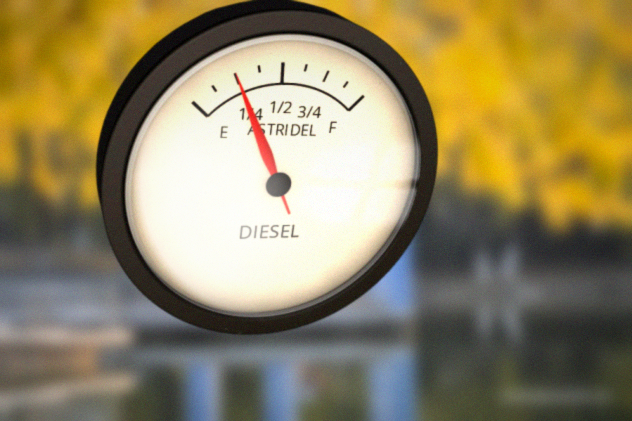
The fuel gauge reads **0.25**
